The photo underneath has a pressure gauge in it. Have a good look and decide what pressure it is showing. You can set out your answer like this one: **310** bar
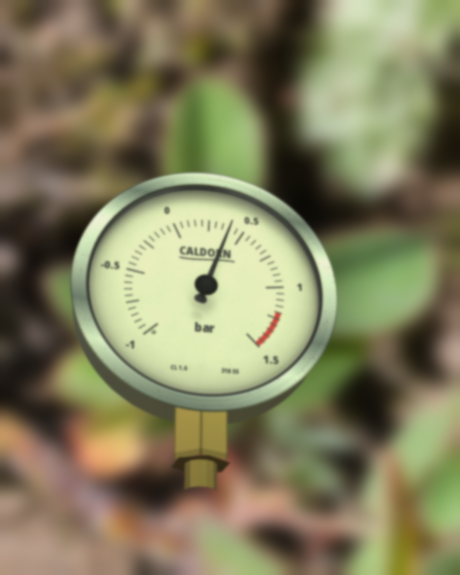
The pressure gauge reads **0.4** bar
